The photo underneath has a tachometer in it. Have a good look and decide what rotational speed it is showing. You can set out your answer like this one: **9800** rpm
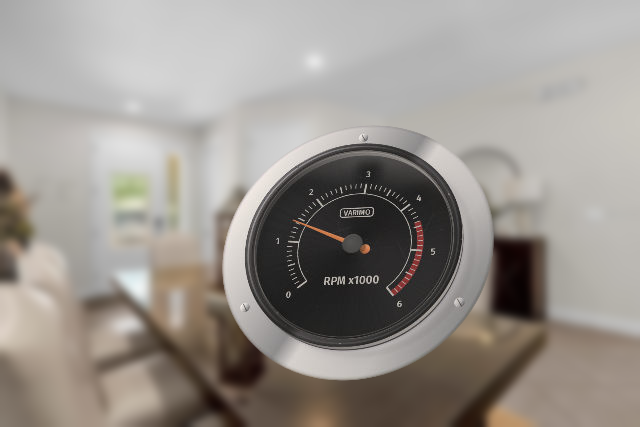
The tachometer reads **1400** rpm
